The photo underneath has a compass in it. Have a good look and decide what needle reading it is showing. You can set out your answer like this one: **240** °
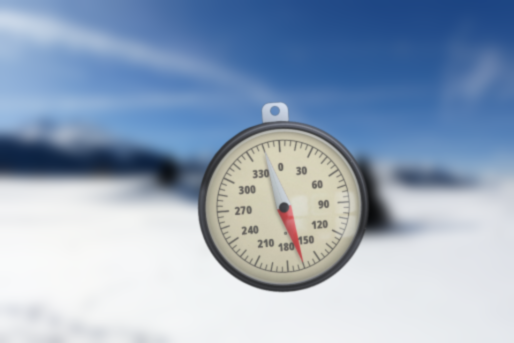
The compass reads **165** °
